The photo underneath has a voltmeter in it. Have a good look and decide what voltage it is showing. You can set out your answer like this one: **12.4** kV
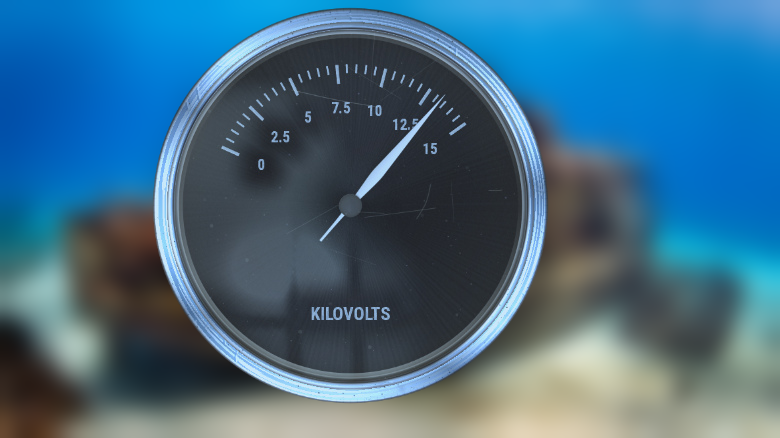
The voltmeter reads **13.25** kV
